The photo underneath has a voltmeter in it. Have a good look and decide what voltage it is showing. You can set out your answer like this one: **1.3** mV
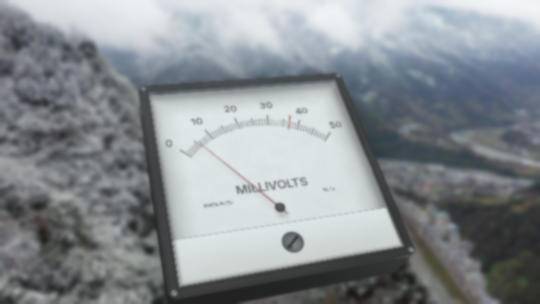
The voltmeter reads **5** mV
